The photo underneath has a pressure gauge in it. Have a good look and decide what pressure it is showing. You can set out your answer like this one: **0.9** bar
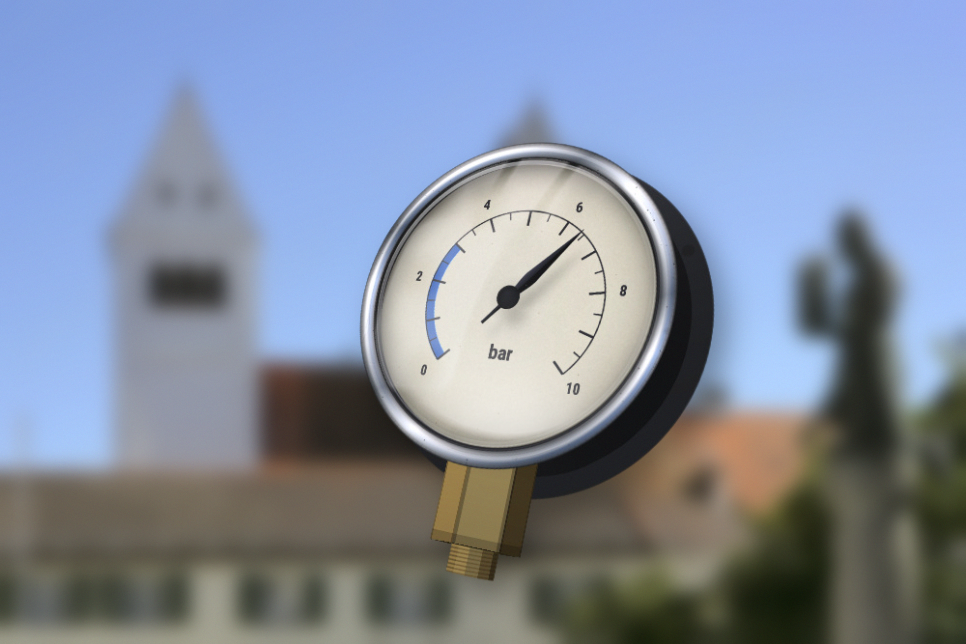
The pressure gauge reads **6.5** bar
